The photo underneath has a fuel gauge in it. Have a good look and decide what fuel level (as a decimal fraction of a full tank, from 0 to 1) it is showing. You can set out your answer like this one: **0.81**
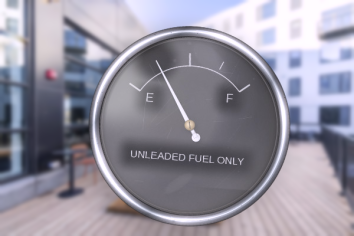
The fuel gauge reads **0.25**
